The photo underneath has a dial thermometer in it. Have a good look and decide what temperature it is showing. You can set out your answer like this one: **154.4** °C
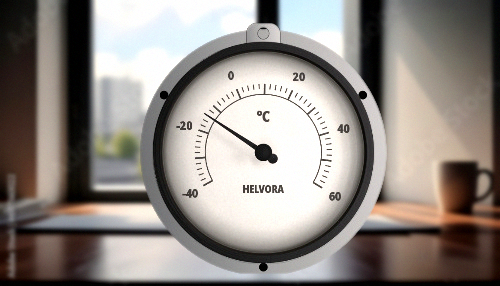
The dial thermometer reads **-14** °C
